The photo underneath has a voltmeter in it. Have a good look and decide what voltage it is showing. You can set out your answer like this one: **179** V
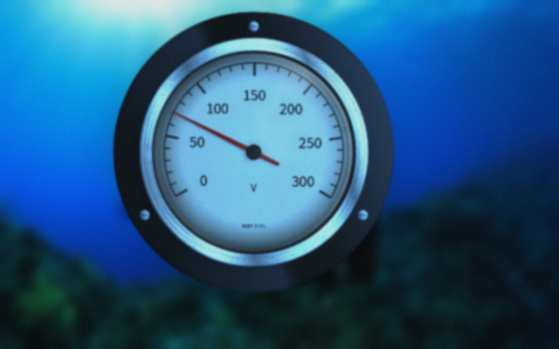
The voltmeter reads **70** V
